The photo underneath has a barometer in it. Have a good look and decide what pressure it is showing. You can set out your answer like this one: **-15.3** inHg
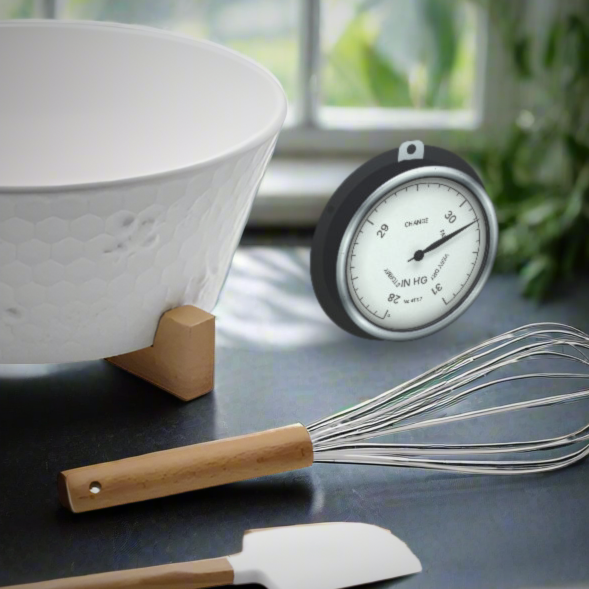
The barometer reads **30.2** inHg
